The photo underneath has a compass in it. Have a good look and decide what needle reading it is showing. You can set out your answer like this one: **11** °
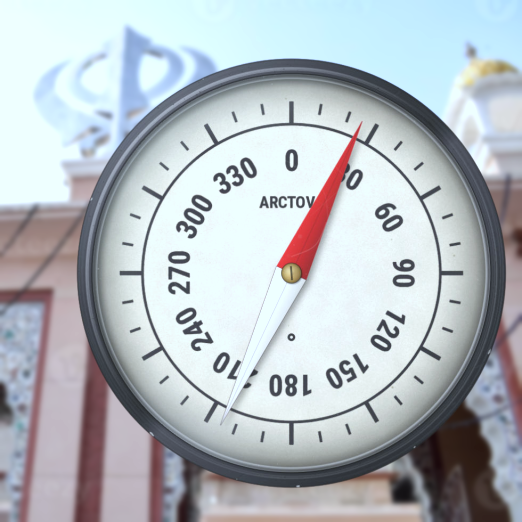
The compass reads **25** °
